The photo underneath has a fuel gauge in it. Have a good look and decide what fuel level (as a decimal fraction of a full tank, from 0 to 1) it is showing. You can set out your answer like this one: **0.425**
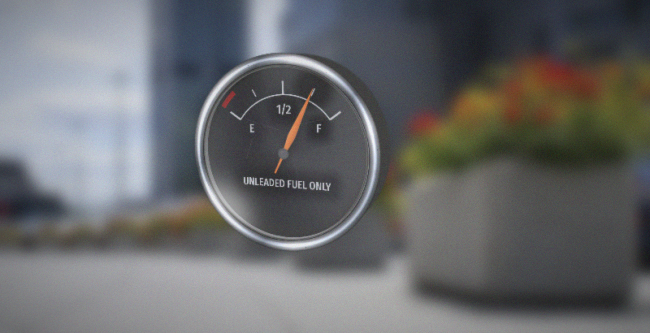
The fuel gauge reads **0.75**
